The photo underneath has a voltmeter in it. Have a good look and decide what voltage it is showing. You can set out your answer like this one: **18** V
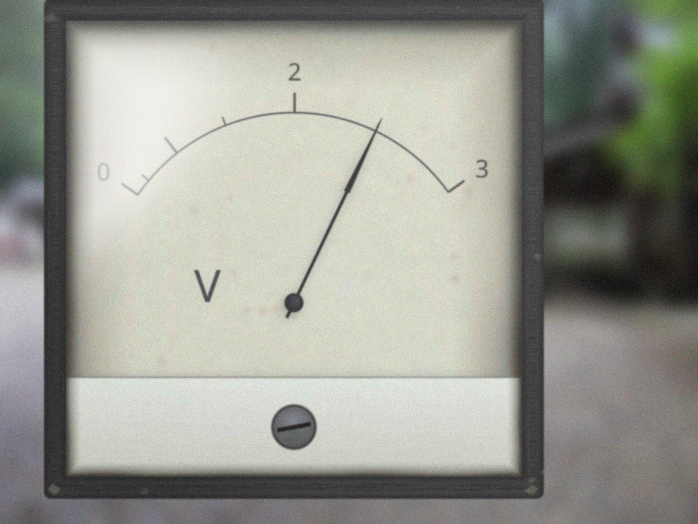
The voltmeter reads **2.5** V
